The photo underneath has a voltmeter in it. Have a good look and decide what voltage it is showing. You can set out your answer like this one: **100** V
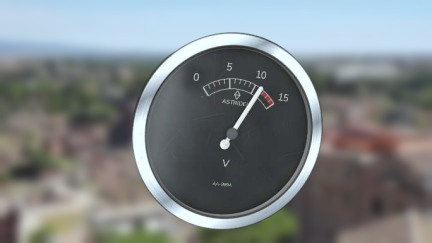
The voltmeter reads **11** V
